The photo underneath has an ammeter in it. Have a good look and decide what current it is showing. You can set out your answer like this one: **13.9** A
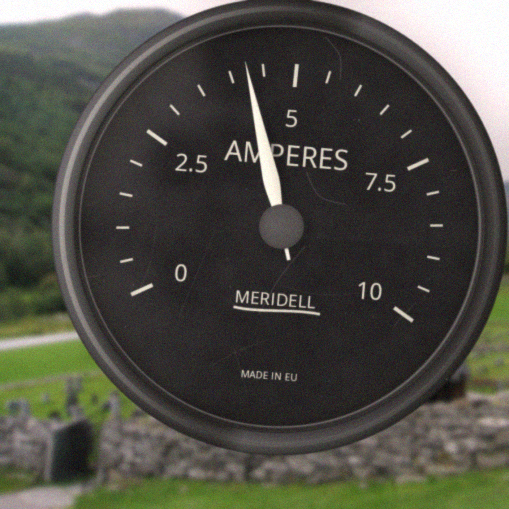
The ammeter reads **4.25** A
